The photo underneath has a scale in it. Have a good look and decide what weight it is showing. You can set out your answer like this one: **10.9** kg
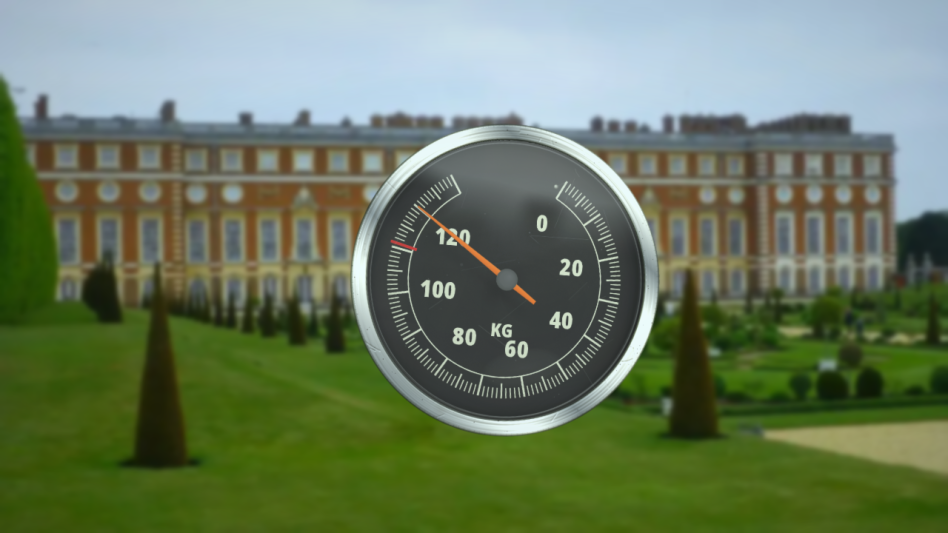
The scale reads **120** kg
